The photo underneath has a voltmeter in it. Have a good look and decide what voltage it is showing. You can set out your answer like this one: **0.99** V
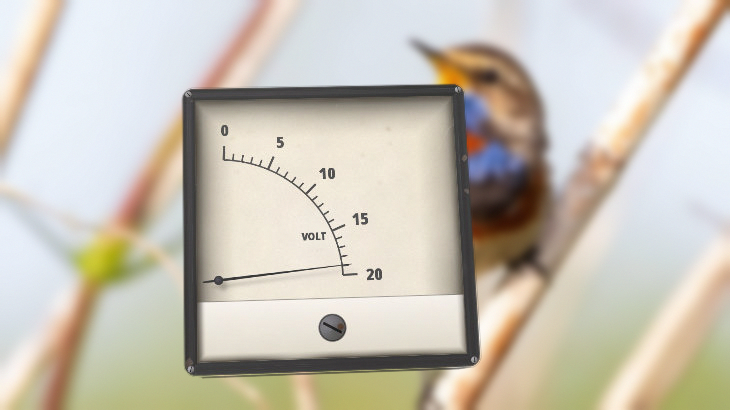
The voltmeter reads **19** V
